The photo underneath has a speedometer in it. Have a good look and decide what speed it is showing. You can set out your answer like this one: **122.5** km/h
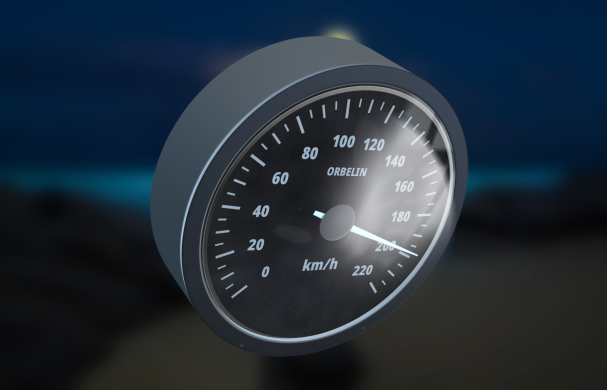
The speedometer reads **197.5** km/h
